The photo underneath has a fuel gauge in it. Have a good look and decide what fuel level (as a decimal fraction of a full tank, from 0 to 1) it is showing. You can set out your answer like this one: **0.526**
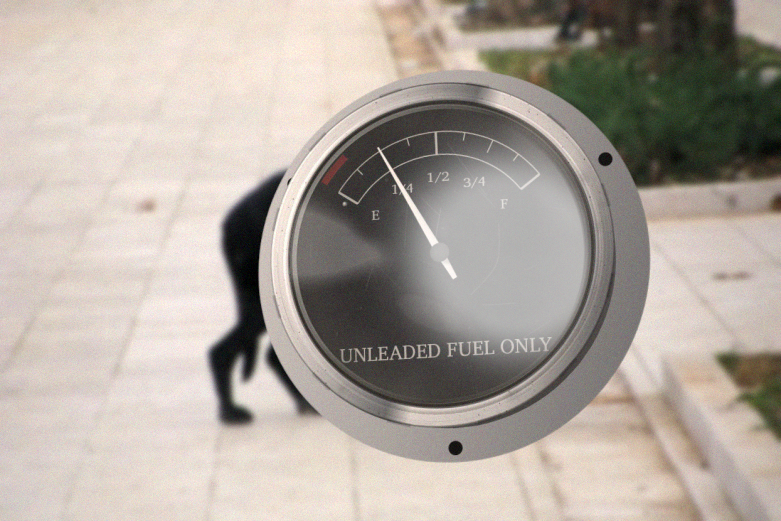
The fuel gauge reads **0.25**
